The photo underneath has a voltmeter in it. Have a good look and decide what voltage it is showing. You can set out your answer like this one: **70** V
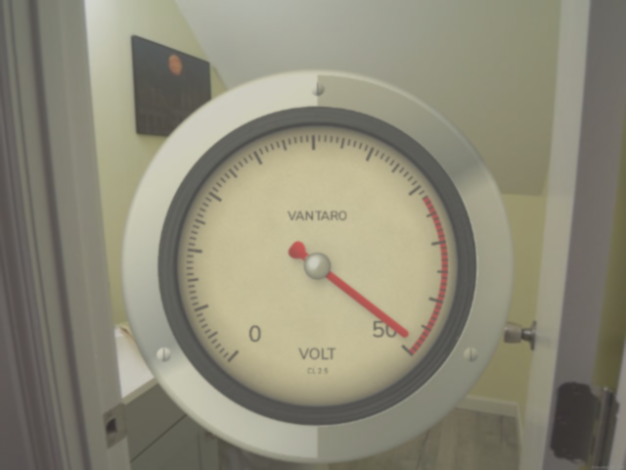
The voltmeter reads **49** V
